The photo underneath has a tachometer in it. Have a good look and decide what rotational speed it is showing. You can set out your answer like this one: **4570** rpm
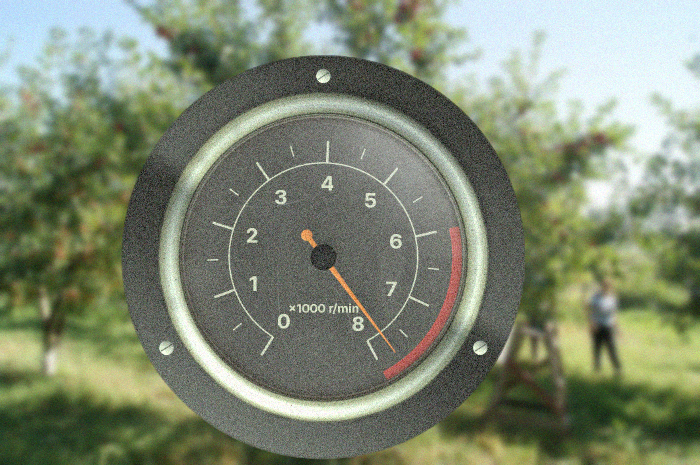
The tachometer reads **7750** rpm
